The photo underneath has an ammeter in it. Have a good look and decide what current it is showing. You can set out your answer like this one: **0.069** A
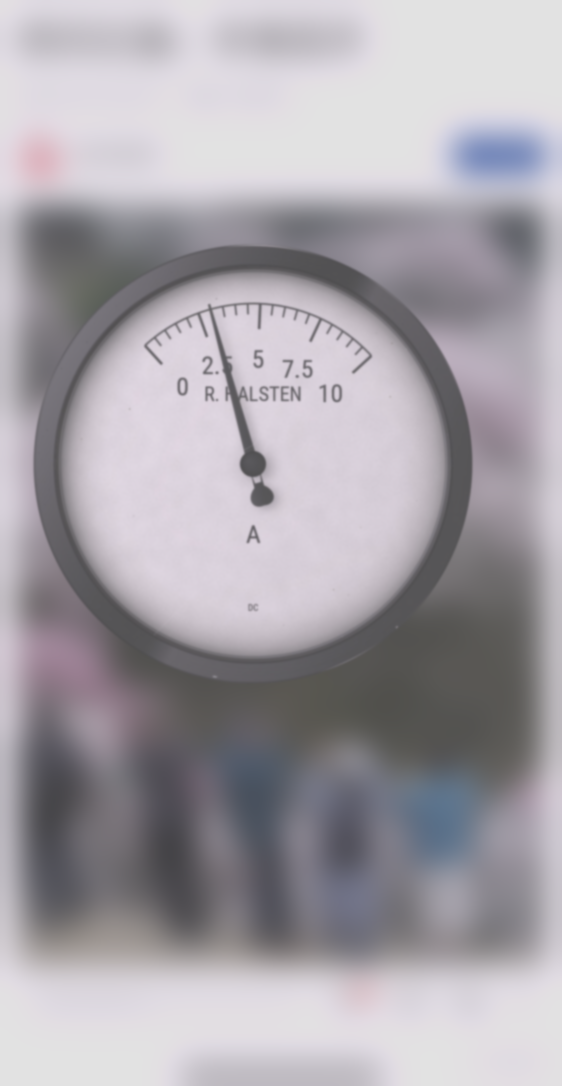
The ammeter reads **3** A
